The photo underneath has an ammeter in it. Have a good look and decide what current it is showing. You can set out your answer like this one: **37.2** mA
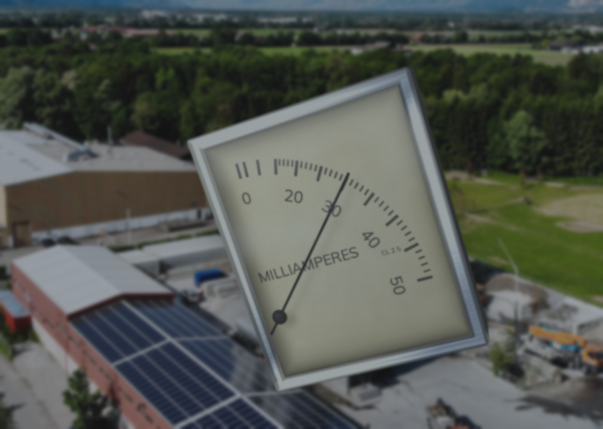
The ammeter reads **30** mA
